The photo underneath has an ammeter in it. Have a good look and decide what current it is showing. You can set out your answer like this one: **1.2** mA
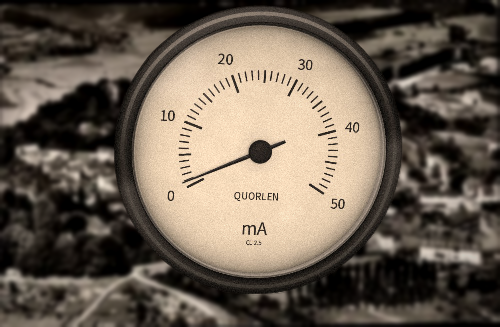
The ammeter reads **1** mA
